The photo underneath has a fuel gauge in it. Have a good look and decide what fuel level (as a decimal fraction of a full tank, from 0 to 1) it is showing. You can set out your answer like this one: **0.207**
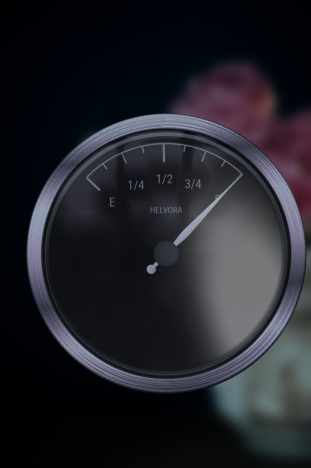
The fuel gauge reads **1**
